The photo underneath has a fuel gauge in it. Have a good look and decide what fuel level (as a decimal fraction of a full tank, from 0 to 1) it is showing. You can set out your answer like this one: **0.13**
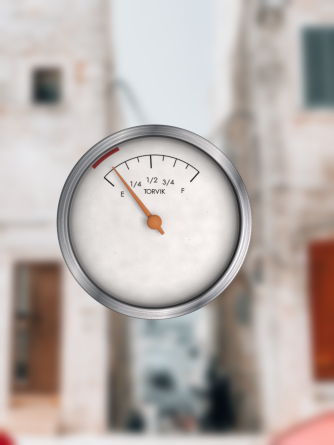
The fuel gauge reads **0.125**
